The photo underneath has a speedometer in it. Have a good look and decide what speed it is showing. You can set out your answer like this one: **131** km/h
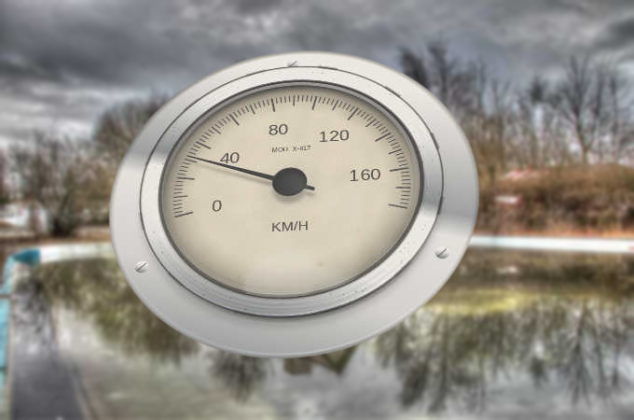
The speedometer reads **30** km/h
